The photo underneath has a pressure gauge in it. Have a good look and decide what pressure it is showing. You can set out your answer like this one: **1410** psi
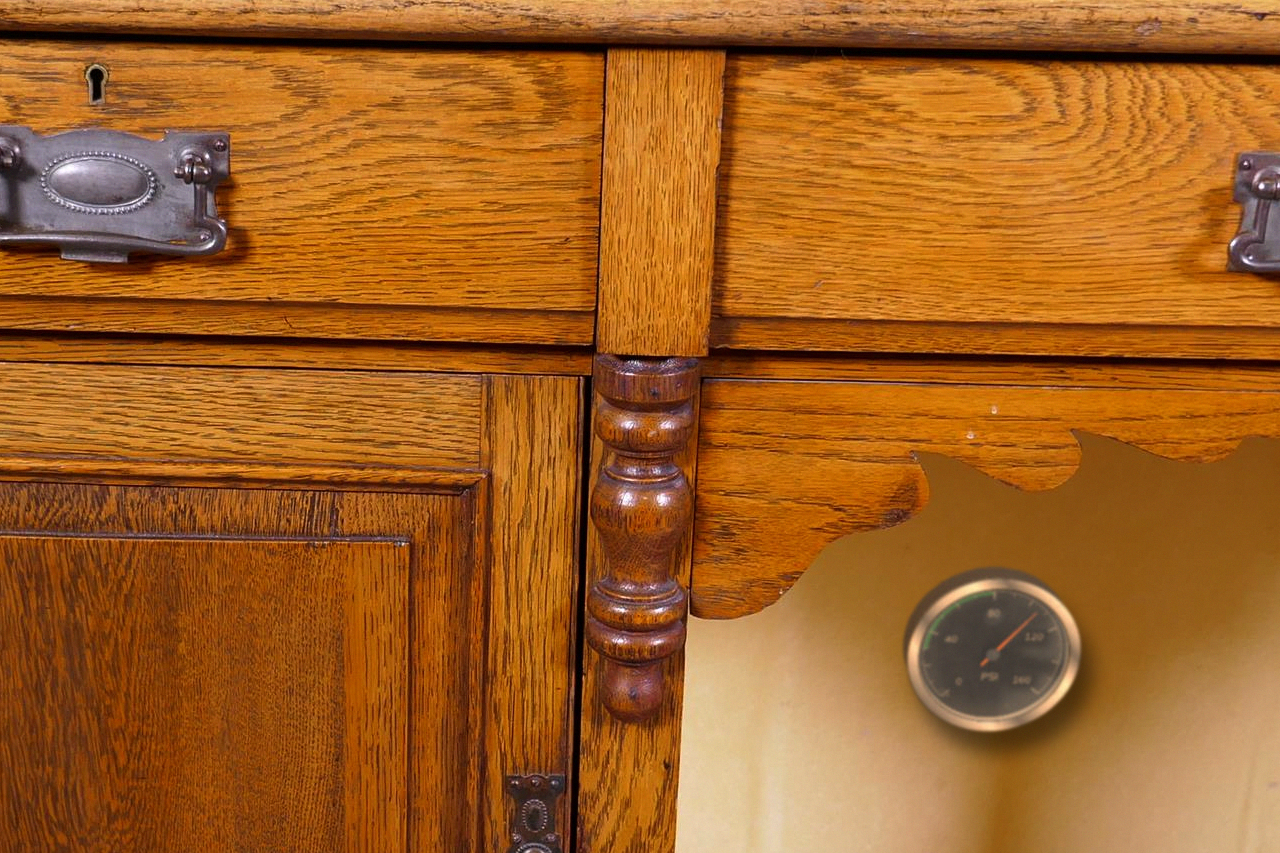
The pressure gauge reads **105** psi
